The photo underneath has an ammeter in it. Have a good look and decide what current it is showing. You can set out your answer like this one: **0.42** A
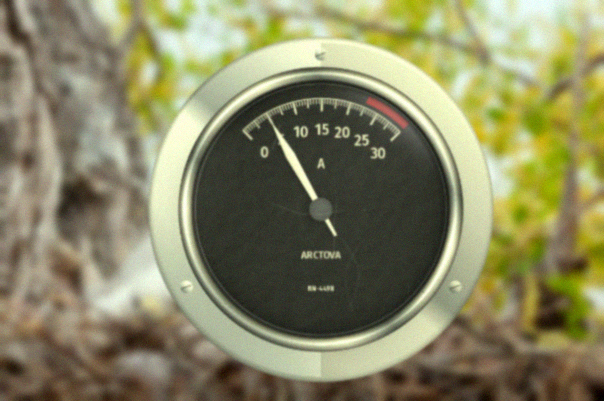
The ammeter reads **5** A
